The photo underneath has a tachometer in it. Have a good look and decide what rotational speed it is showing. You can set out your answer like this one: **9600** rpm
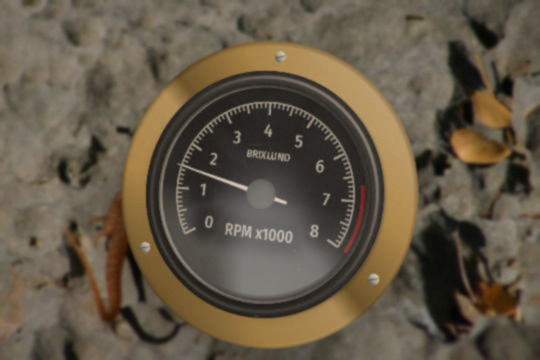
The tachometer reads **1500** rpm
